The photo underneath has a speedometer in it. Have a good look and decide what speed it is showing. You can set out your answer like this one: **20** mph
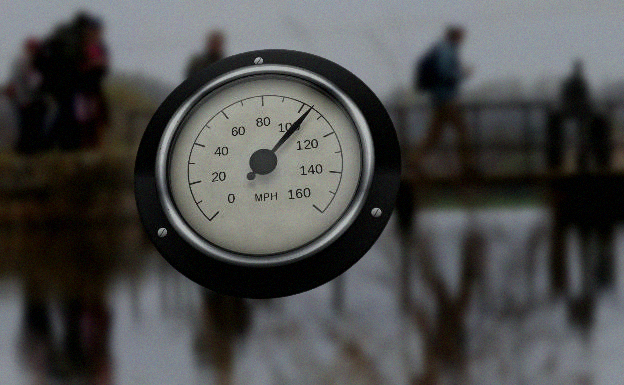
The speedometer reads **105** mph
